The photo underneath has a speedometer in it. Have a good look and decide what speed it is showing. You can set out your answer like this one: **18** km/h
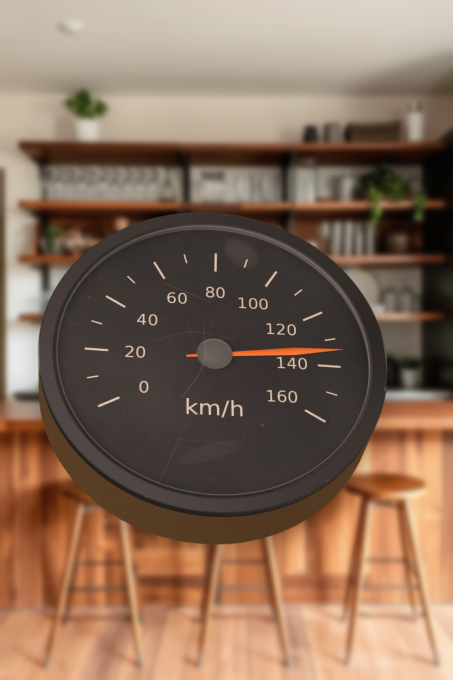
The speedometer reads **135** km/h
